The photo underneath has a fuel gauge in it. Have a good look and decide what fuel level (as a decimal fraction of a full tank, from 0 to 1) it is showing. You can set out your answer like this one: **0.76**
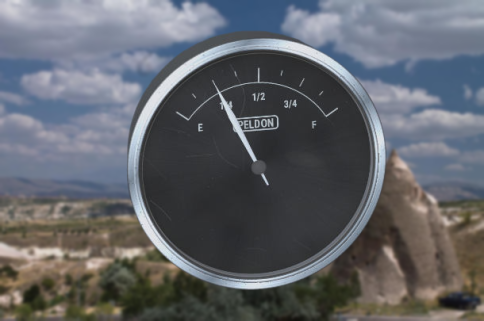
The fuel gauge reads **0.25**
